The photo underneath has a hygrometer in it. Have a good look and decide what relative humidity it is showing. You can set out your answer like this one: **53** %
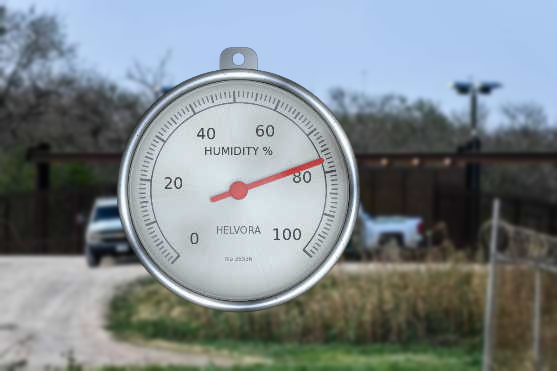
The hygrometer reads **77** %
